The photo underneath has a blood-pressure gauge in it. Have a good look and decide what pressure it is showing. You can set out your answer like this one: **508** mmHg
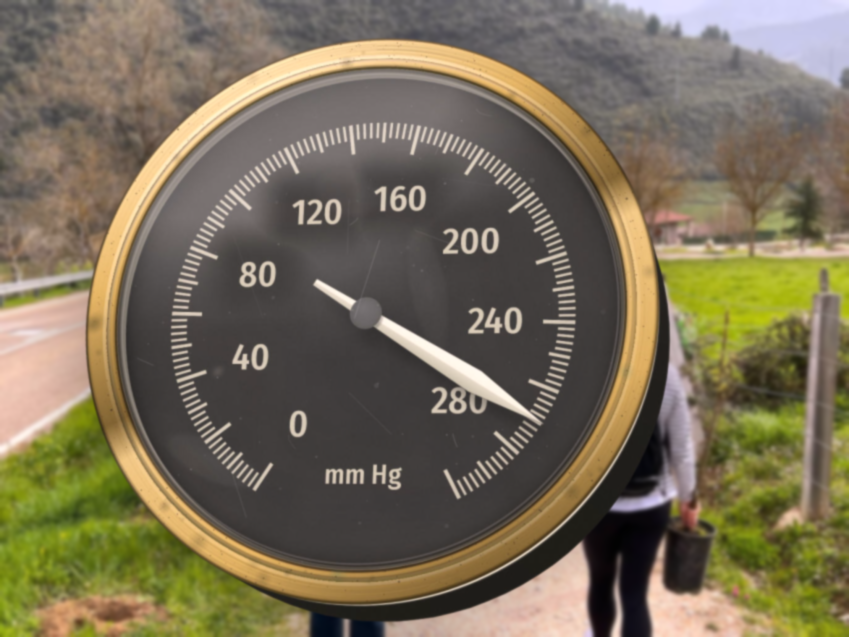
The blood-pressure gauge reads **270** mmHg
